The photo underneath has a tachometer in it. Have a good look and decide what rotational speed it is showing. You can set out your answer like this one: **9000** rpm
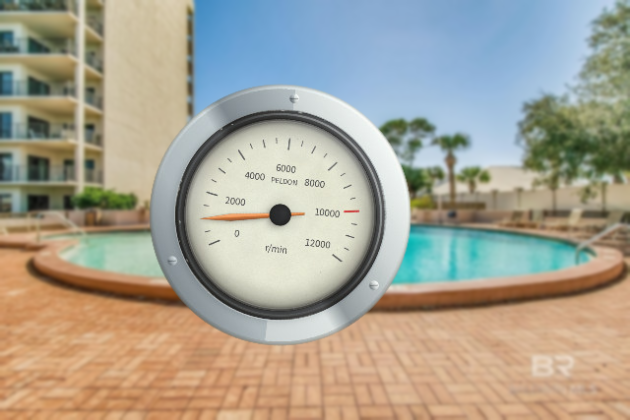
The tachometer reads **1000** rpm
